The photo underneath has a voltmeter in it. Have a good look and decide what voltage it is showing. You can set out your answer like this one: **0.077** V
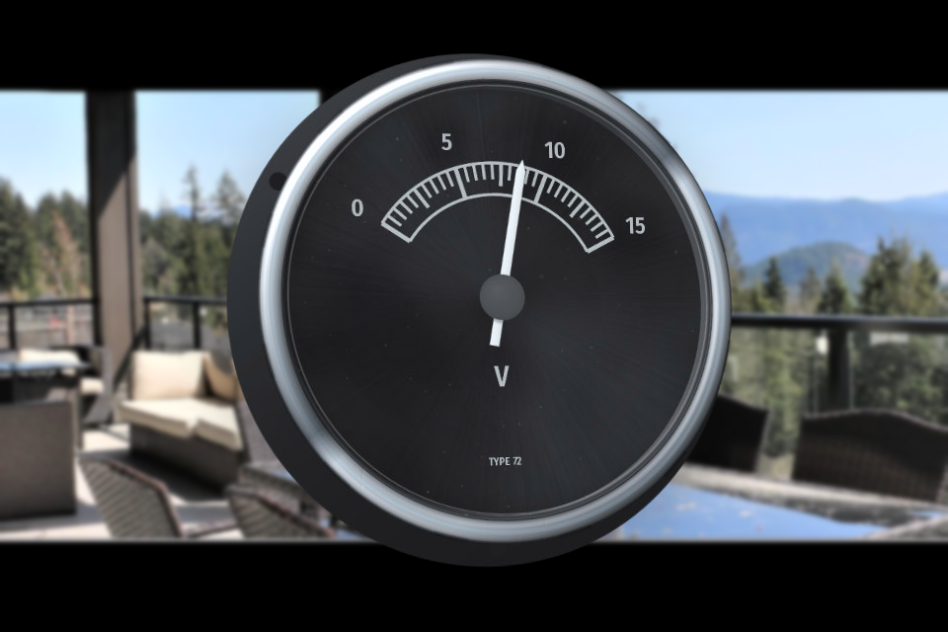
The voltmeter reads **8.5** V
